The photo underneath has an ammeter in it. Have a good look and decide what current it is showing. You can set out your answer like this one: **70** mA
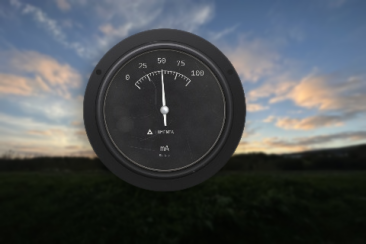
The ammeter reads **50** mA
